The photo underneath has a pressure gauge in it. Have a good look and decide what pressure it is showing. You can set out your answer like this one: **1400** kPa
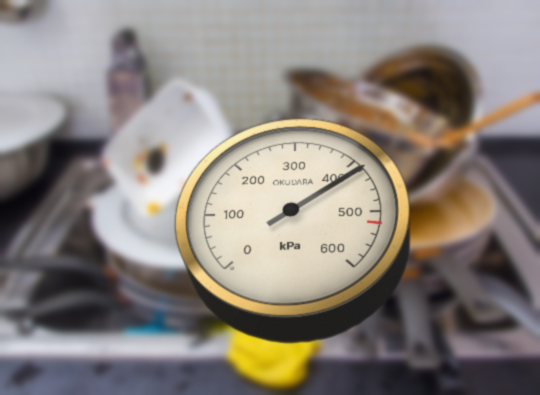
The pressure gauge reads **420** kPa
